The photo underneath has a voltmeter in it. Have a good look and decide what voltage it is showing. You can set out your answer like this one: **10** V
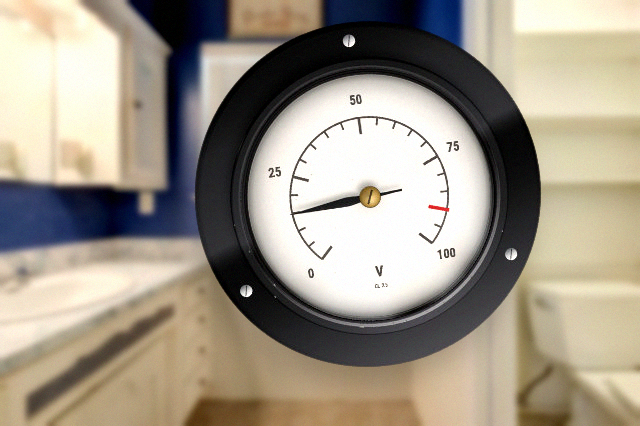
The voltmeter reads **15** V
